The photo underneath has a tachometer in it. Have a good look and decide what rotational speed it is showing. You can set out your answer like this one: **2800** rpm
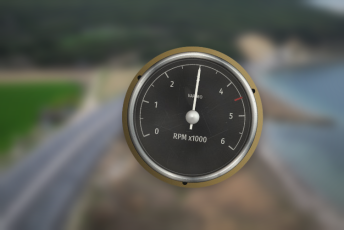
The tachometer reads **3000** rpm
